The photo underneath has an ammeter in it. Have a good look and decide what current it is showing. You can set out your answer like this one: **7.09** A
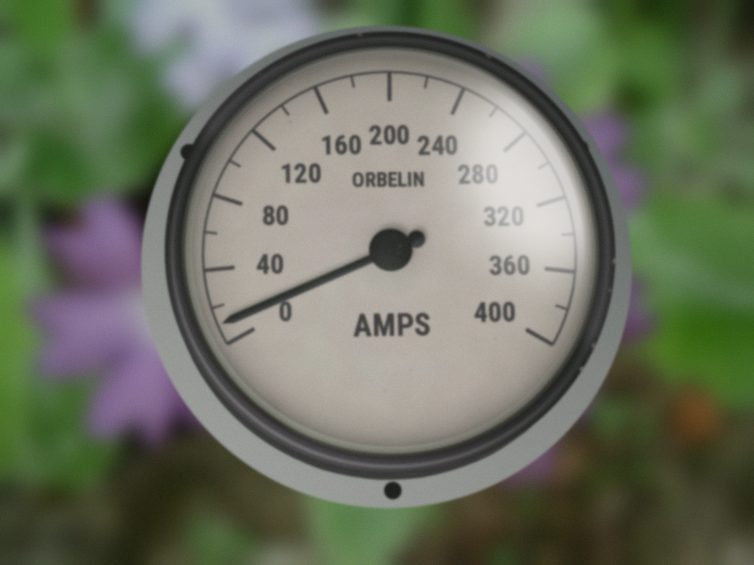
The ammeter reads **10** A
